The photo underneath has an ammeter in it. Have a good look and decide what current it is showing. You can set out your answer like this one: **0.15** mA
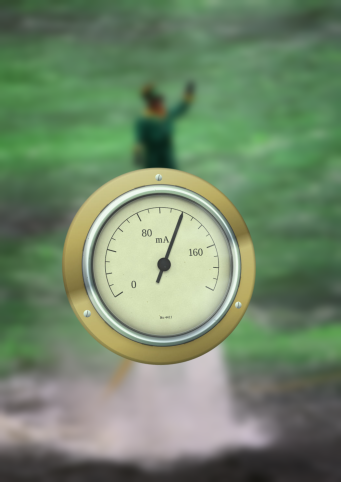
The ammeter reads **120** mA
